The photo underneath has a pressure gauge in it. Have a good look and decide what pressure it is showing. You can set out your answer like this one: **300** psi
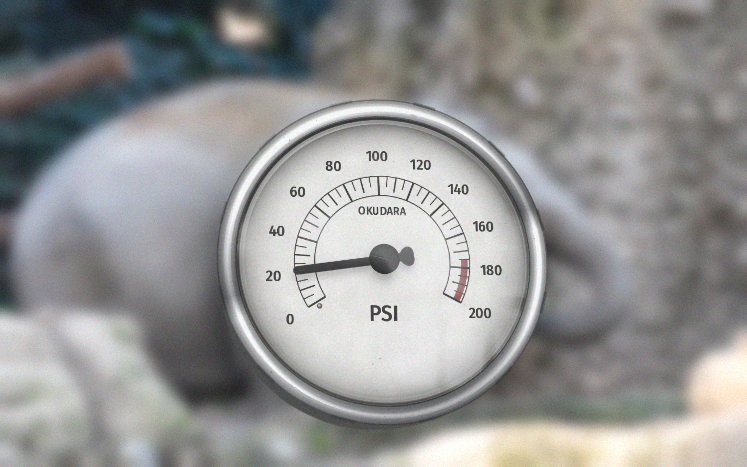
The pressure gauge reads **20** psi
